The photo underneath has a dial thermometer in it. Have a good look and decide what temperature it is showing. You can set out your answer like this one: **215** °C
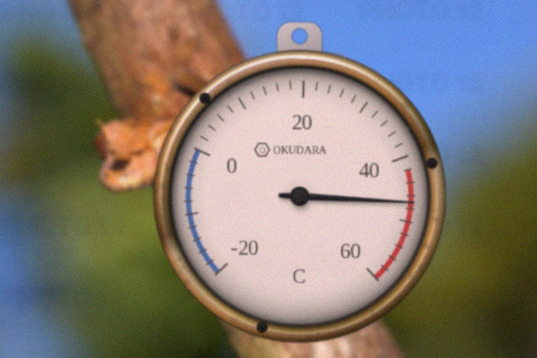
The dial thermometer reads **47** °C
